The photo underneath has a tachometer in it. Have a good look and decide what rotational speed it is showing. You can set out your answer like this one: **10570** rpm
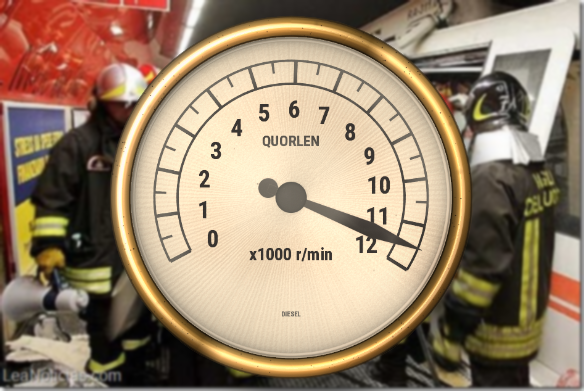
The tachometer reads **11500** rpm
